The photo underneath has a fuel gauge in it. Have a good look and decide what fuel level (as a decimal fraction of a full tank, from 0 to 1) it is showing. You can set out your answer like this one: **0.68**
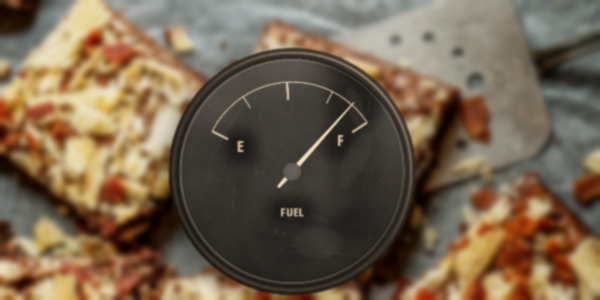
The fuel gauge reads **0.875**
